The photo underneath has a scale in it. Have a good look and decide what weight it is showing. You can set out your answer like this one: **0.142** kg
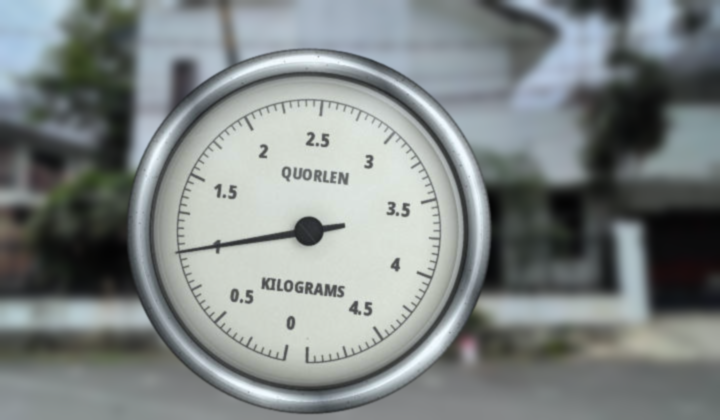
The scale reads **1** kg
